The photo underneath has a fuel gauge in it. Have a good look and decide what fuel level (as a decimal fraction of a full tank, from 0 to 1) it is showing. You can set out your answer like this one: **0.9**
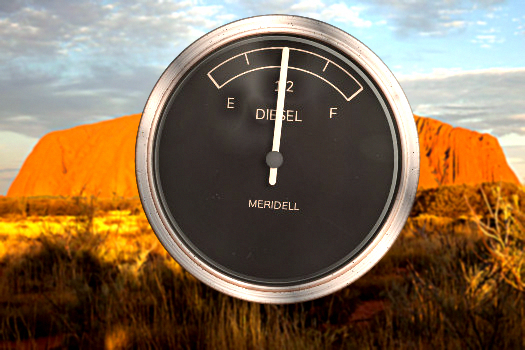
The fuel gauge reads **0.5**
